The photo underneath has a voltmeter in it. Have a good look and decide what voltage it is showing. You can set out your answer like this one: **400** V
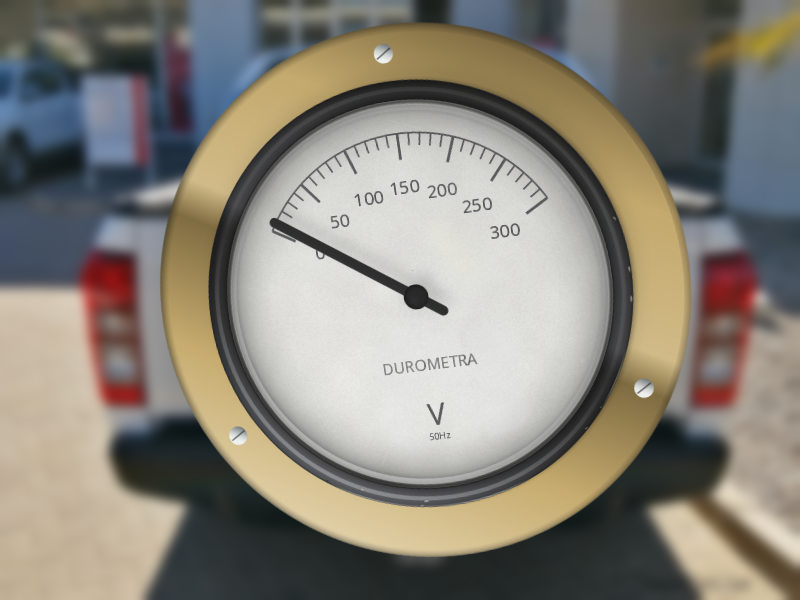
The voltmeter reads **10** V
